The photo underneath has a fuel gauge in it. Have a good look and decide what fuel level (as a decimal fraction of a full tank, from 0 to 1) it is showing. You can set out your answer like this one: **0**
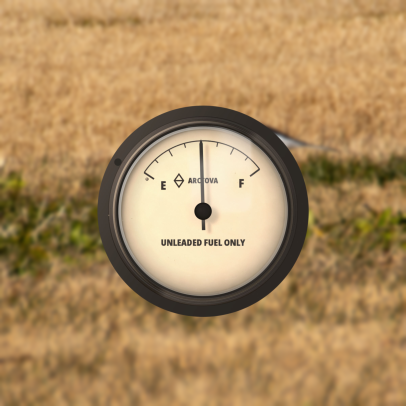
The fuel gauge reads **0.5**
